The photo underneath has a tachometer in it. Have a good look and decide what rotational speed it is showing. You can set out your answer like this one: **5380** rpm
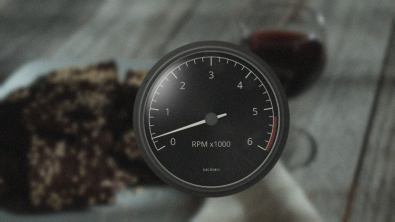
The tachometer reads **300** rpm
